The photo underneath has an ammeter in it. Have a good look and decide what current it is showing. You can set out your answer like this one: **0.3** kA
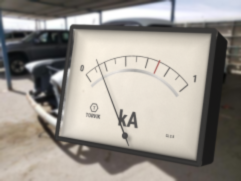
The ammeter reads **0.15** kA
